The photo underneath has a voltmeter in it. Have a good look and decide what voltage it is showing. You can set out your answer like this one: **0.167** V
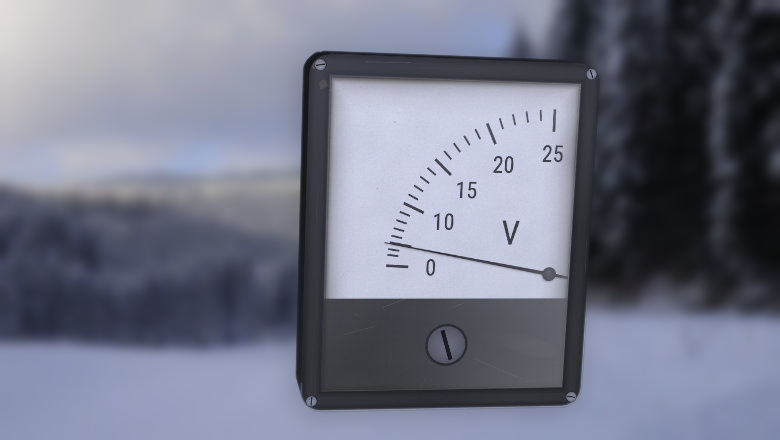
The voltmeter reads **5** V
